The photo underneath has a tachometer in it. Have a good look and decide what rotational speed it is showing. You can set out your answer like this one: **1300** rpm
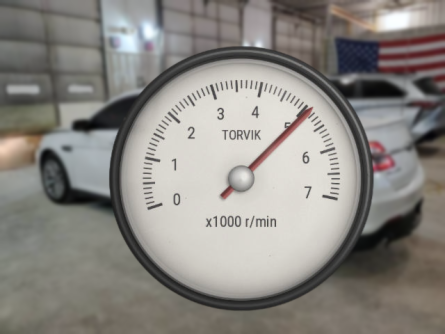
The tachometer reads **5100** rpm
